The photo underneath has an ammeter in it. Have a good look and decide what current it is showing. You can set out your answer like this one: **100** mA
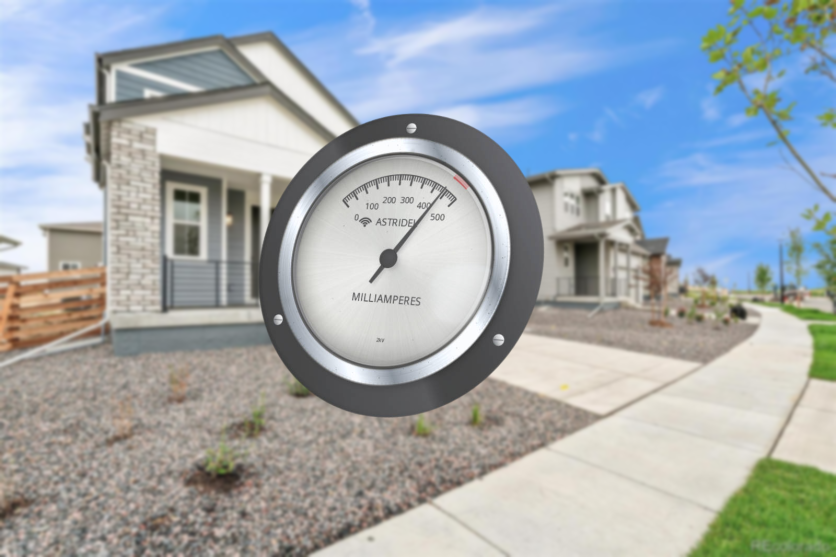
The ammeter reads **450** mA
